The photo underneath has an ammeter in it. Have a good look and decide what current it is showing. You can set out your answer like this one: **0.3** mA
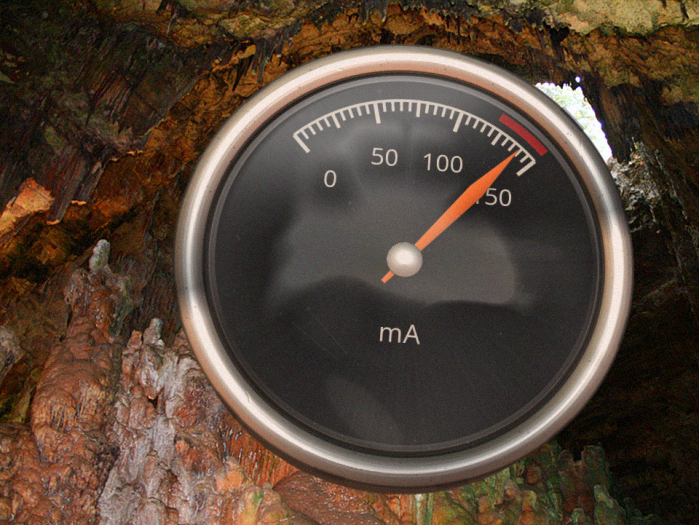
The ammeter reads **140** mA
